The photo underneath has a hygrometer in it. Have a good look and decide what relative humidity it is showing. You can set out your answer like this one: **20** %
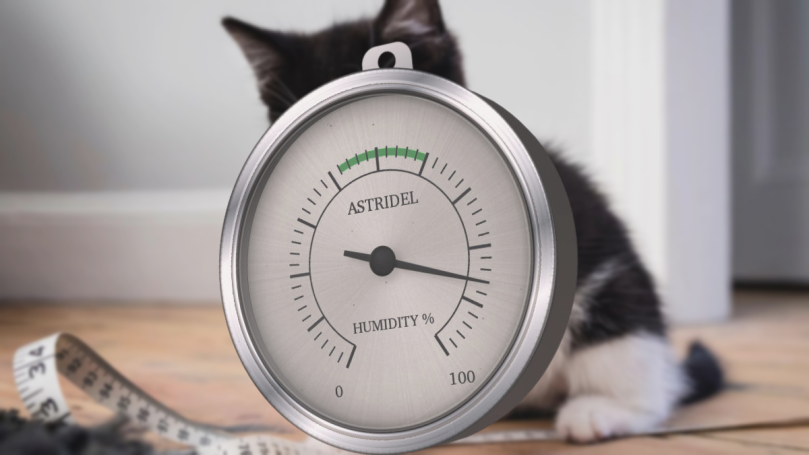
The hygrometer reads **86** %
